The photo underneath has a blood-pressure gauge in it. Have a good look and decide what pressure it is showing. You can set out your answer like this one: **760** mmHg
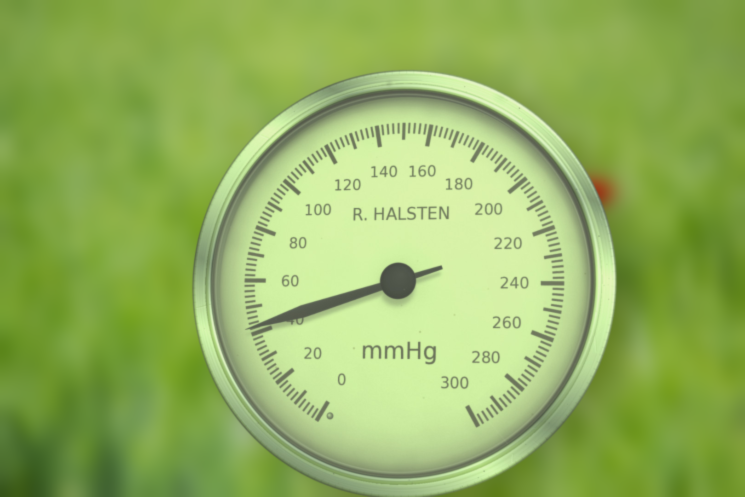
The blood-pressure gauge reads **42** mmHg
